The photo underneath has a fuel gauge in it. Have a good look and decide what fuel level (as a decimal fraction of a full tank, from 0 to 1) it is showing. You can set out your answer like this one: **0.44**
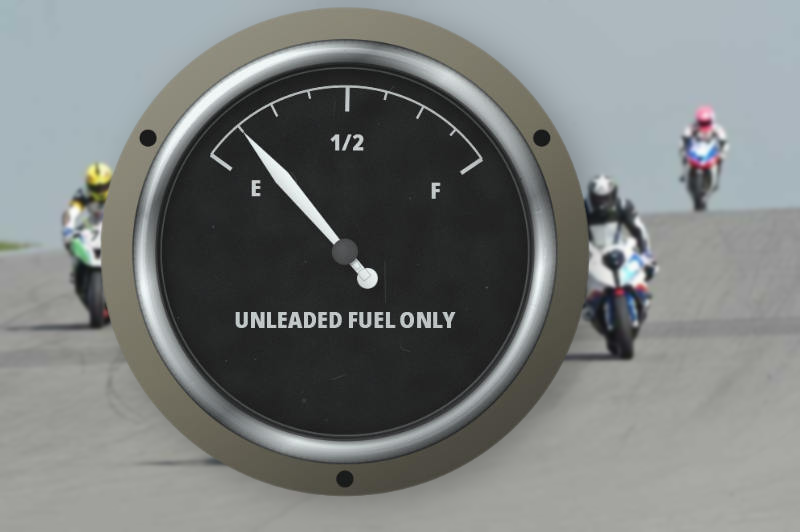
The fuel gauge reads **0.125**
